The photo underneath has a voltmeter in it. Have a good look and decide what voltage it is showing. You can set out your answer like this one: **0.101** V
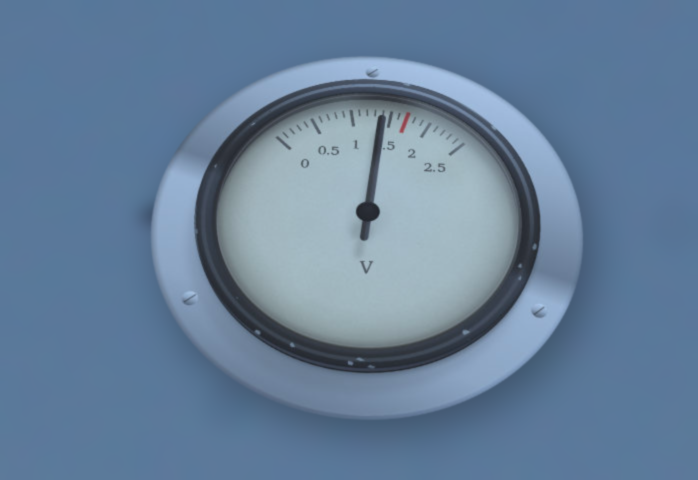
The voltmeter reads **1.4** V
